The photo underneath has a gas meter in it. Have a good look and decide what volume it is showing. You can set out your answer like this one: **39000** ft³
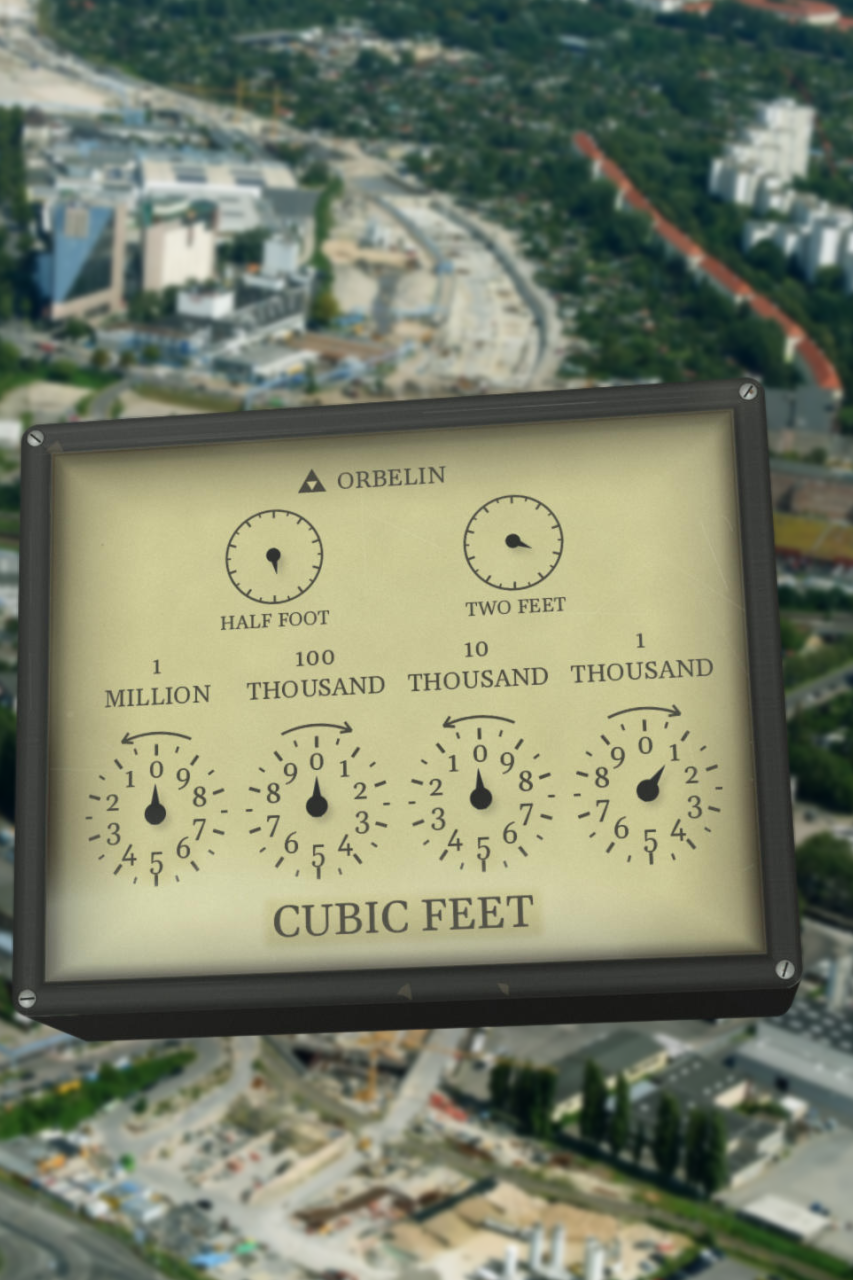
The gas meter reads **100** ft³
